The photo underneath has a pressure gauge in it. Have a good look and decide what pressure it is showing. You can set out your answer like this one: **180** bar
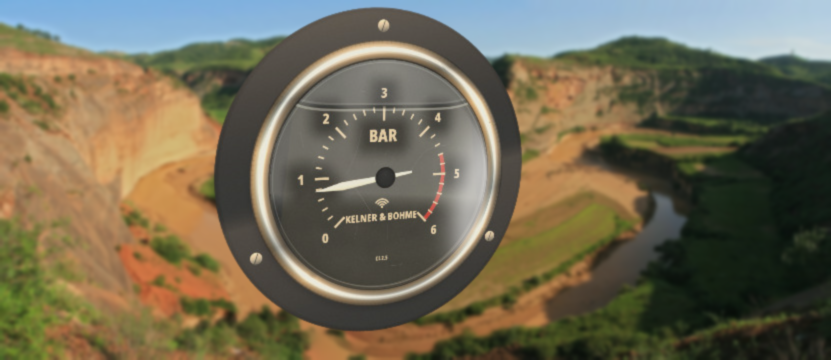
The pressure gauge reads **0.8** bar
